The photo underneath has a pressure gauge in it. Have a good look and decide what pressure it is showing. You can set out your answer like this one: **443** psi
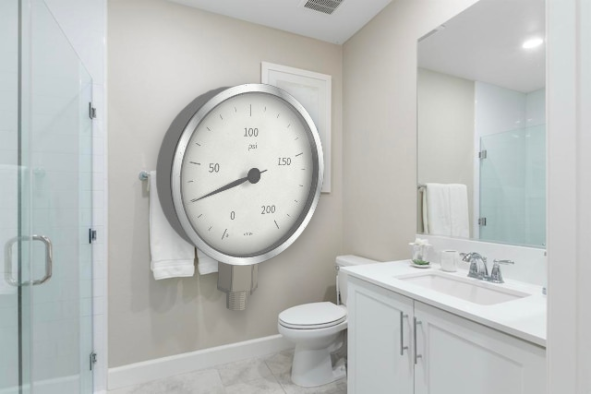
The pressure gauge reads **30** psi
